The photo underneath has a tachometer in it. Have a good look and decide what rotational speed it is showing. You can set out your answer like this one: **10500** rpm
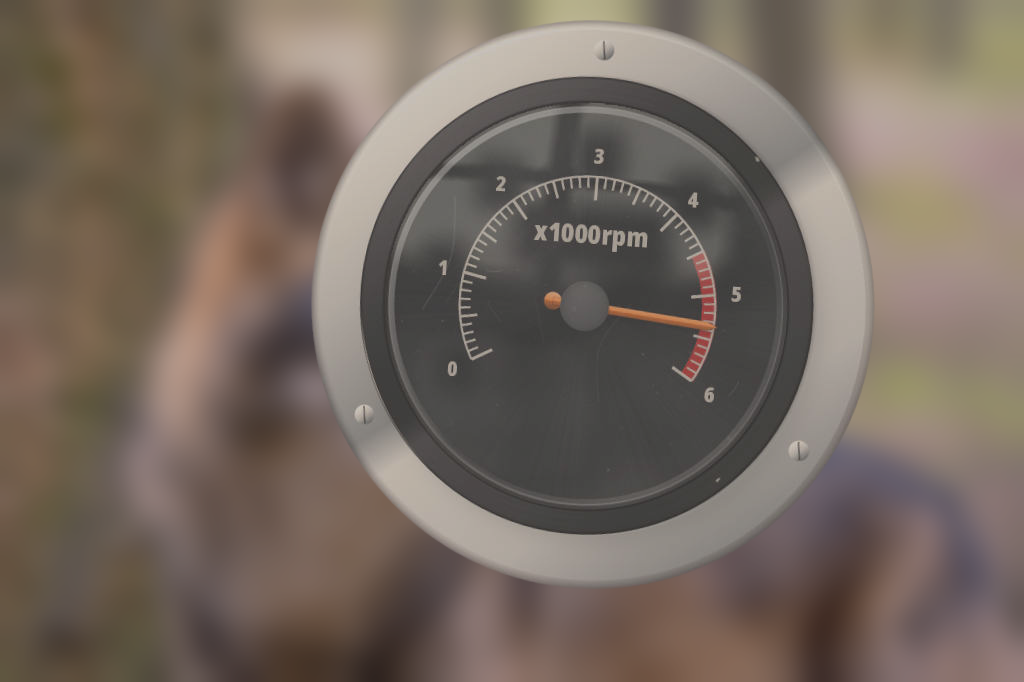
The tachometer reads **5350** rpm
